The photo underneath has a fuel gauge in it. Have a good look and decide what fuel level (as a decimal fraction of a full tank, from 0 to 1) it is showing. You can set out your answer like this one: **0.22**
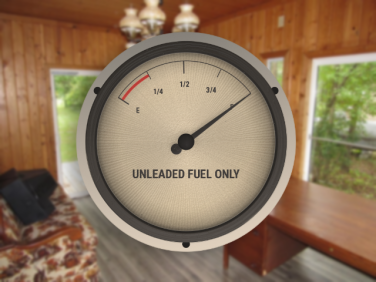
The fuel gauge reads **1**
